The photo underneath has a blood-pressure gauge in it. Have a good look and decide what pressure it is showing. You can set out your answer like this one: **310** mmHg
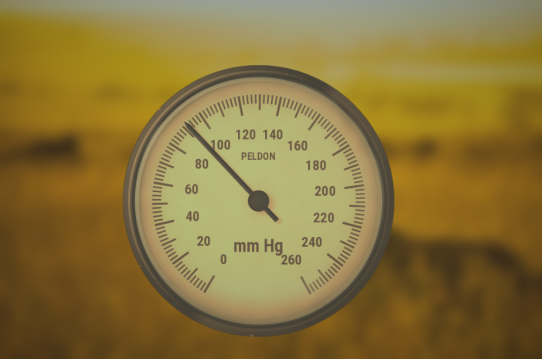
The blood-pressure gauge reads **92** mmHg
